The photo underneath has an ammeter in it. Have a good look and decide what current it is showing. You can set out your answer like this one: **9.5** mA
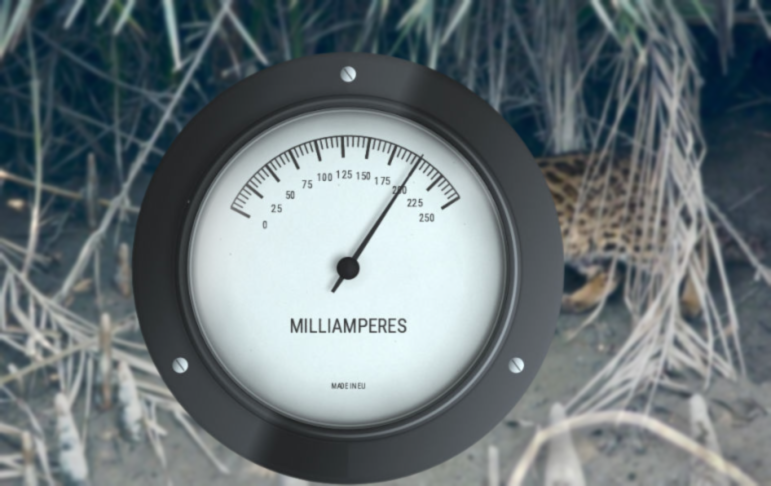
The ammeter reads **200** mA
